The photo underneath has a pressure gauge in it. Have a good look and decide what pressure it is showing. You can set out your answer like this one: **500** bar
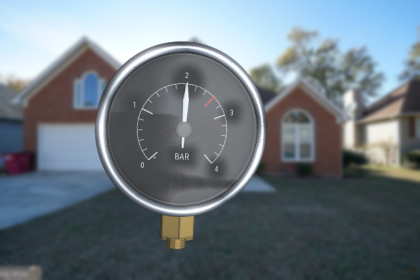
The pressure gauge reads **2** bar
